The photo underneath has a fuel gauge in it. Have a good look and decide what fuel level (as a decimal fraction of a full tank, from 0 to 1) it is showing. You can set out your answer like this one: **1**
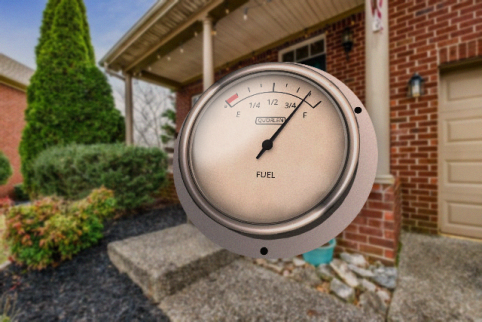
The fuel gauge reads **0.875**
